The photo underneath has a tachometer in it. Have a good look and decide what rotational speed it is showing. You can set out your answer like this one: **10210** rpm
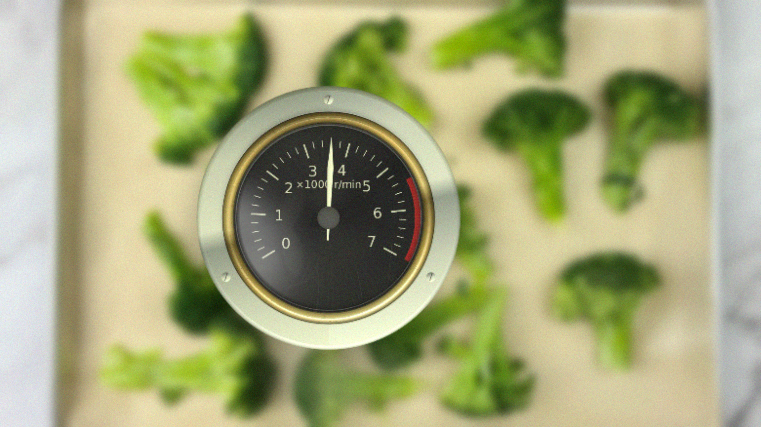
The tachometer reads **3600** rpm
